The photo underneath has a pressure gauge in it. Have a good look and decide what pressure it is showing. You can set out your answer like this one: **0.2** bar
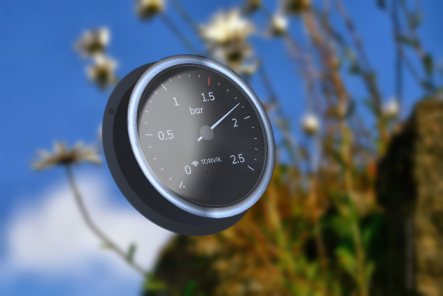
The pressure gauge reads **1.85** bar
